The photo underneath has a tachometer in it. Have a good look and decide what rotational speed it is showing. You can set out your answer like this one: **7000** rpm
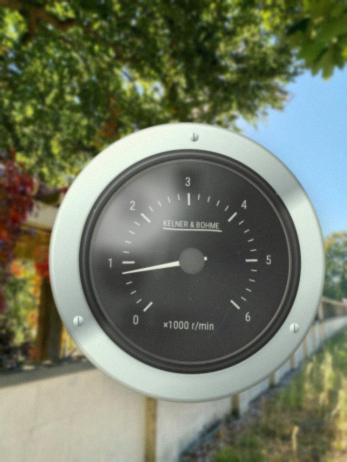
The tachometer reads **800** rpm
